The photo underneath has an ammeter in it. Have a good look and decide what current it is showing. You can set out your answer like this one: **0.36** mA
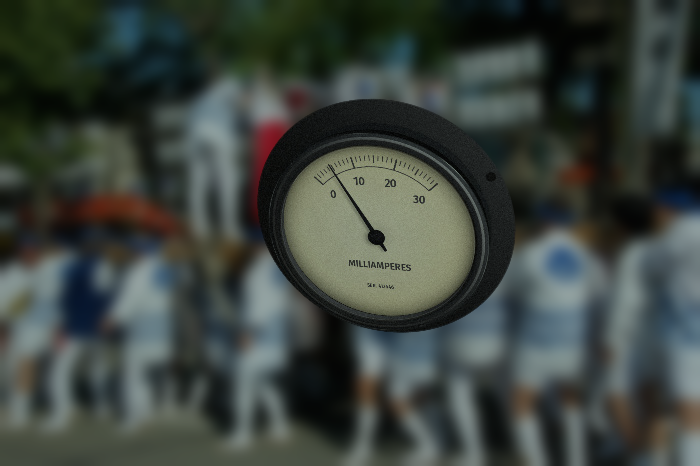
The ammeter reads **5** mA
